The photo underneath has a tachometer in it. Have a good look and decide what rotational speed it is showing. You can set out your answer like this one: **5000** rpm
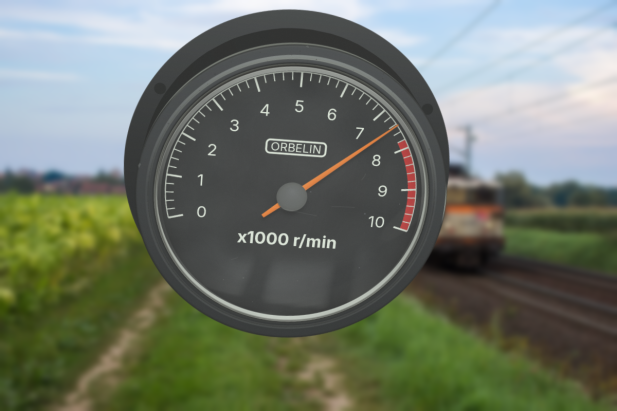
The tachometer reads **7400** rpm
